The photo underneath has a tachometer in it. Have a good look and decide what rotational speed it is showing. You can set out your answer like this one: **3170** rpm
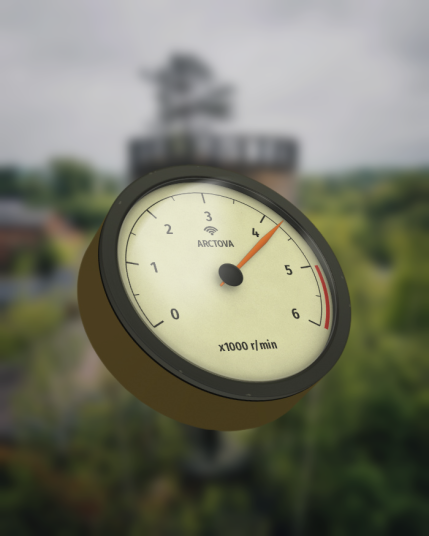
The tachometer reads **4250** rpm
